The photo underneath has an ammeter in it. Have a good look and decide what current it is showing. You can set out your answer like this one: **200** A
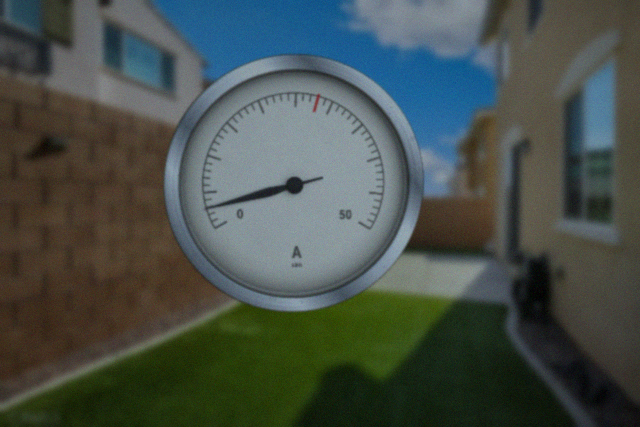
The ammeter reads **3** A
